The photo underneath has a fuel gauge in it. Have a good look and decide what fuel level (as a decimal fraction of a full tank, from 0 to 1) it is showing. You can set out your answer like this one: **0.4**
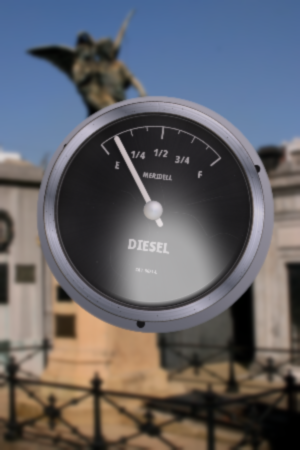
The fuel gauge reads **0.125**
